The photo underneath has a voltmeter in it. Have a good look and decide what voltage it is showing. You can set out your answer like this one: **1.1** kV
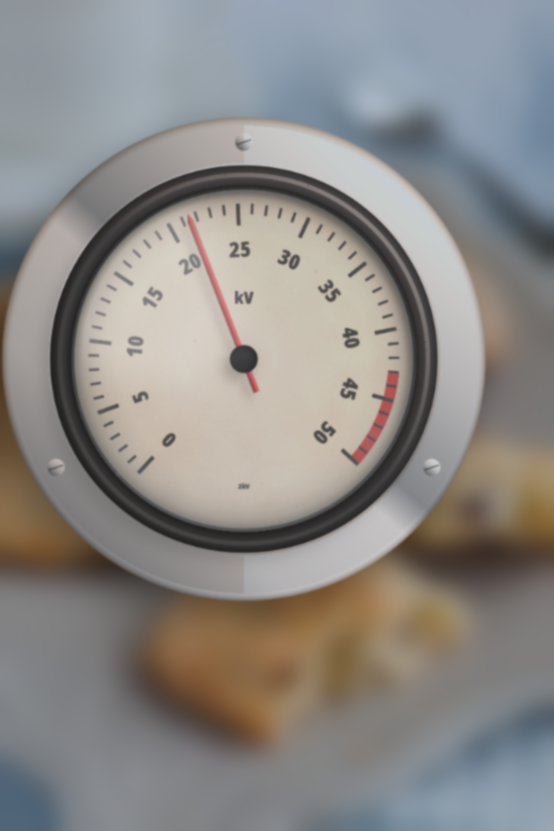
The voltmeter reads **21.5** kV
